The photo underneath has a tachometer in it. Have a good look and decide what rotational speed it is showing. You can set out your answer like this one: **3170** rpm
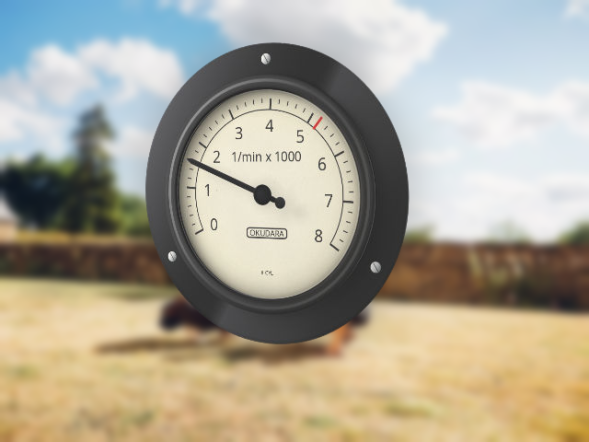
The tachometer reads **1600** rpm
